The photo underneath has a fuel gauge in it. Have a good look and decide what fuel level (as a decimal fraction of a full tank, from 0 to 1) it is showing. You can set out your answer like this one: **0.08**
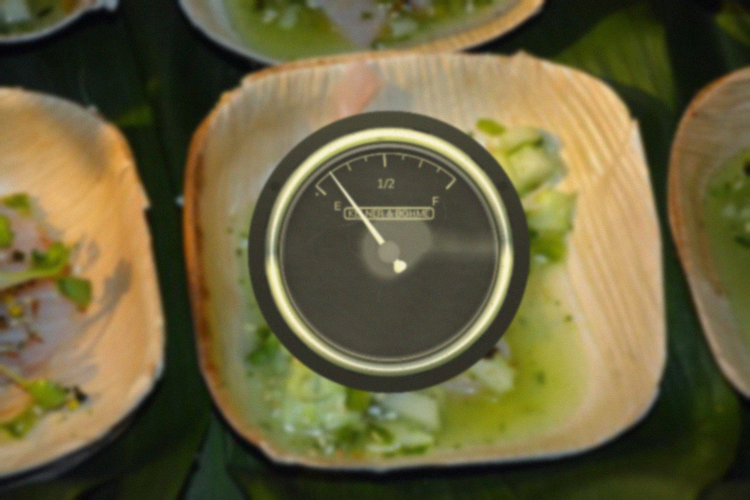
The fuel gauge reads **0.125**
